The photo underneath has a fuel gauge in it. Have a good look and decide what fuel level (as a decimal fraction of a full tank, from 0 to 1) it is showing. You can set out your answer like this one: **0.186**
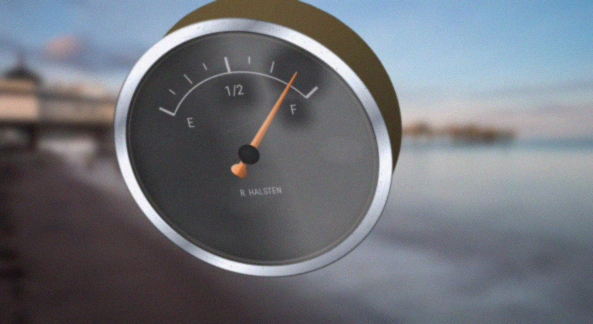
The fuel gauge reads **0.875**
